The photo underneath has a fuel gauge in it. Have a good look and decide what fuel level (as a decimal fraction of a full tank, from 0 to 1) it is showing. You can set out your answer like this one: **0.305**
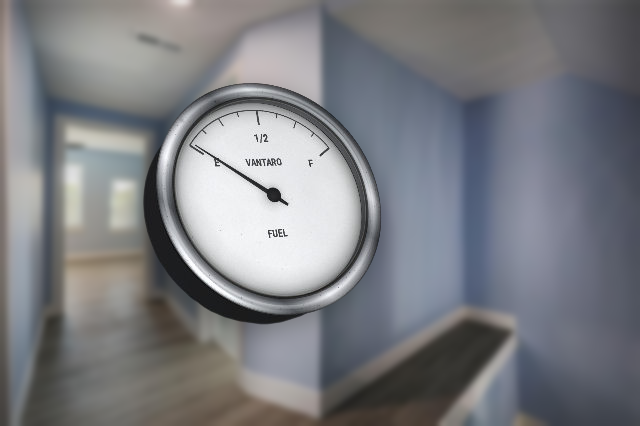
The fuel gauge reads **0**
